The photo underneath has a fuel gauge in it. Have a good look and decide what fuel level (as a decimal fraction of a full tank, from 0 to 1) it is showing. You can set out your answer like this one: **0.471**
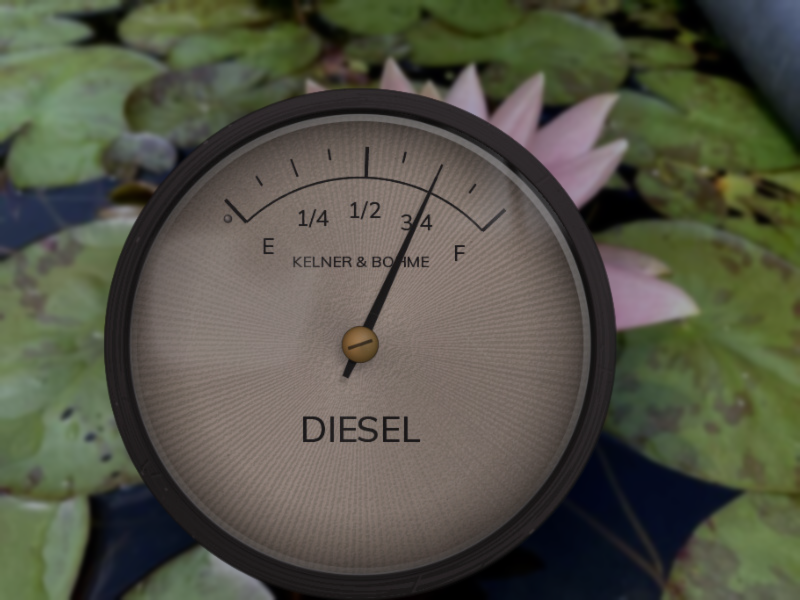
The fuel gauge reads **0.75**
